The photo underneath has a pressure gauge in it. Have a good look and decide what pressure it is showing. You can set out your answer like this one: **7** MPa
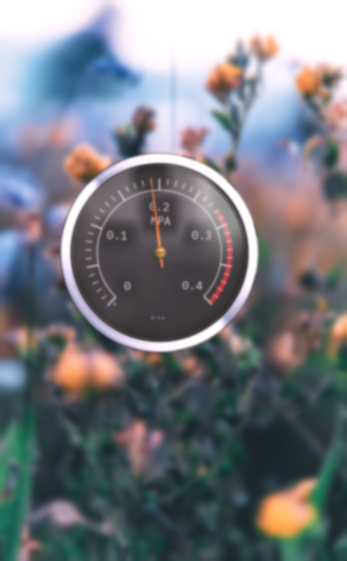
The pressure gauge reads **0.19** MPa
